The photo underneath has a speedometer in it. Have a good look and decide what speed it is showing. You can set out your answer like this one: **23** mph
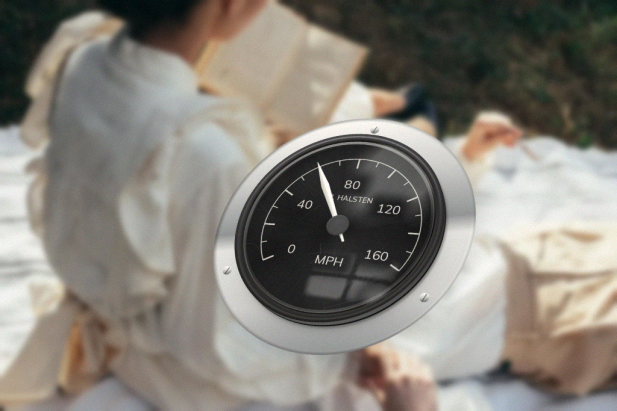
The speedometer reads **60** mph
